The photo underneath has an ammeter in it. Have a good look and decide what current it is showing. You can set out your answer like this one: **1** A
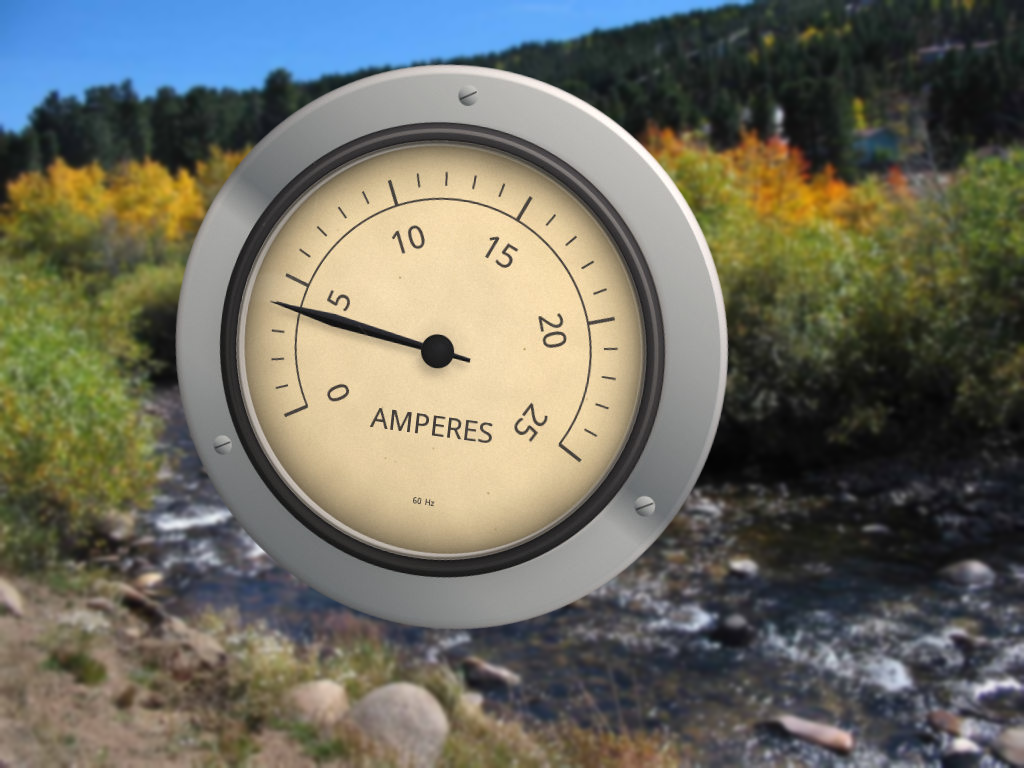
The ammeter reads **4** A
